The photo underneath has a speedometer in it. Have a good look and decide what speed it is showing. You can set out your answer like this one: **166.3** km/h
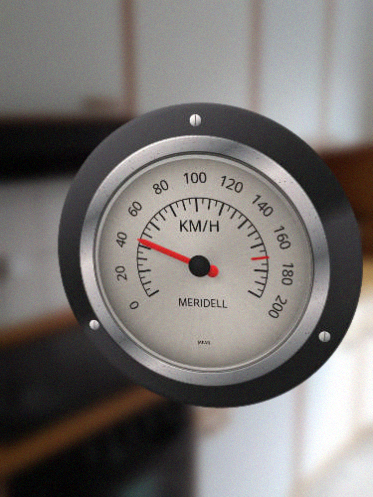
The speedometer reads **45** km/h
